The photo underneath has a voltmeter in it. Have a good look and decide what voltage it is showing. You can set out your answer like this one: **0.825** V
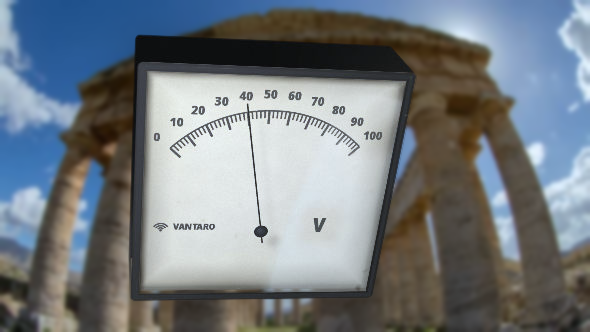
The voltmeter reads **40** V
